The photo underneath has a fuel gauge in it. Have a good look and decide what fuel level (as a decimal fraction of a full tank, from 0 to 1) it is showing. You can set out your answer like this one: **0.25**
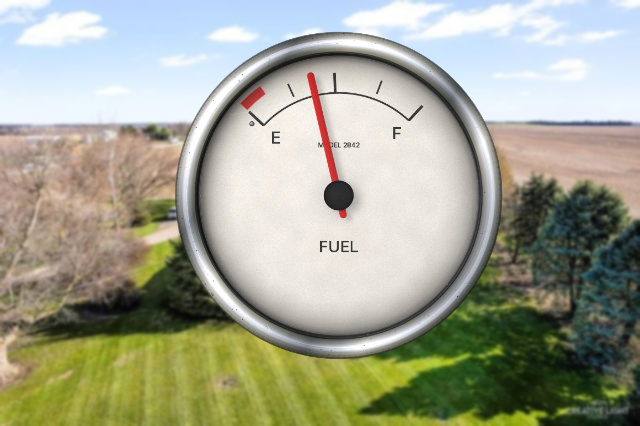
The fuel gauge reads **0.375**
